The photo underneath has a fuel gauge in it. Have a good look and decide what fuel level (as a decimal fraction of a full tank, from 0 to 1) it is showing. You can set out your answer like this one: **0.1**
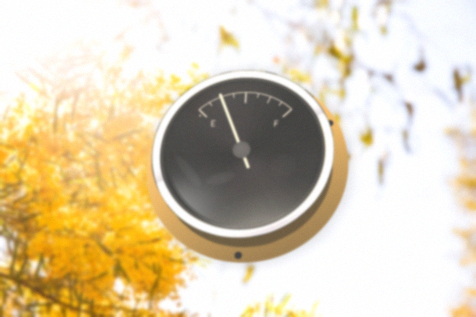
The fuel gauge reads **0.25**
